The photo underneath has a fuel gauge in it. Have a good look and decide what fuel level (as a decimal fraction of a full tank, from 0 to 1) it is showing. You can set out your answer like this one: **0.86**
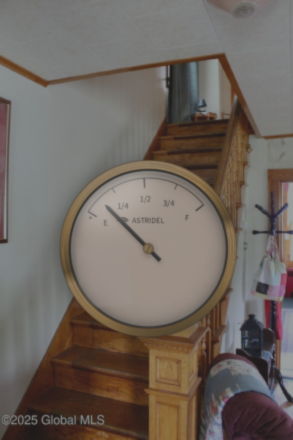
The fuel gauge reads **0.125**
